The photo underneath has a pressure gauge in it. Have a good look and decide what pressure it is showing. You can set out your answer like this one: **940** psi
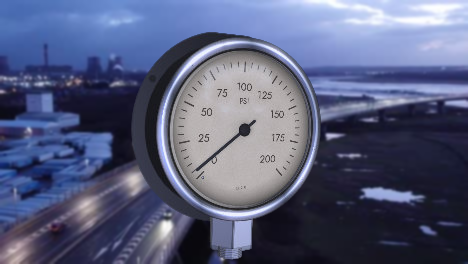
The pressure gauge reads **5** psi
